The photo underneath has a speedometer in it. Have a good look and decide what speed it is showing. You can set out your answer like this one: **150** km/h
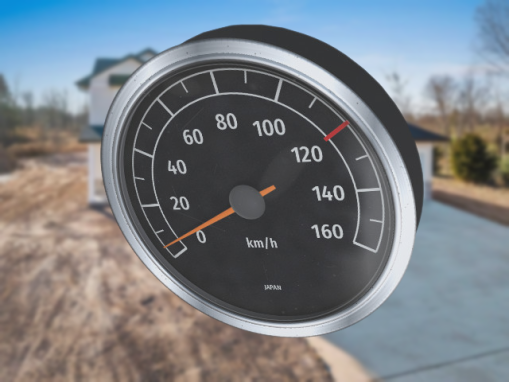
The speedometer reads **5** km/h
